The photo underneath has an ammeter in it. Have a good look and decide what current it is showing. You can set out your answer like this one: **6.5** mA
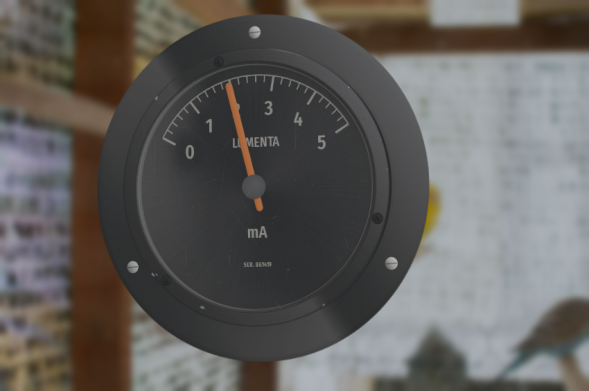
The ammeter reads **2** mA
